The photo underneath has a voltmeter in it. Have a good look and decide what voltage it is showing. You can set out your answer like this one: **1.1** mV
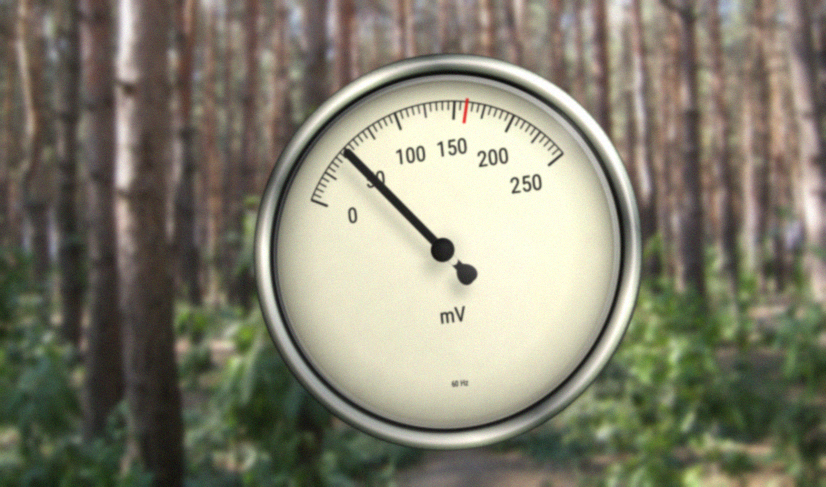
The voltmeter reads **50** mV
